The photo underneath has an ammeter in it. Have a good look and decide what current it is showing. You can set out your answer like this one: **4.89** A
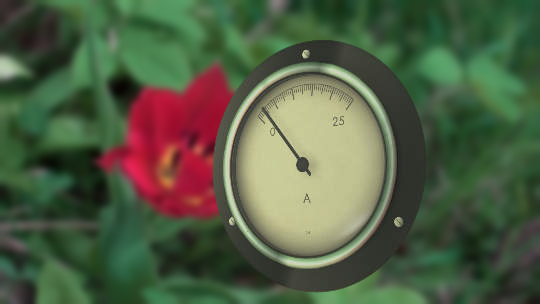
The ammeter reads **2.5** A
